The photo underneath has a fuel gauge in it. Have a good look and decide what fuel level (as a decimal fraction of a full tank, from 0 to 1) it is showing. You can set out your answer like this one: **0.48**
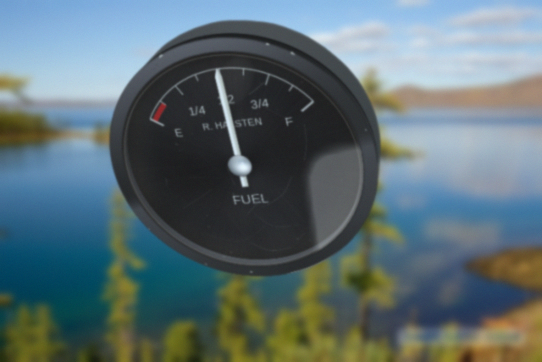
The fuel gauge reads **0.5**
